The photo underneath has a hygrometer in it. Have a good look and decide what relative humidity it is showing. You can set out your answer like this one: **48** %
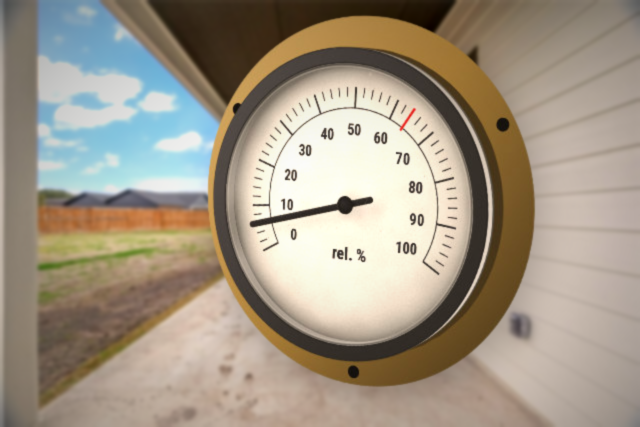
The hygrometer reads **6** %
